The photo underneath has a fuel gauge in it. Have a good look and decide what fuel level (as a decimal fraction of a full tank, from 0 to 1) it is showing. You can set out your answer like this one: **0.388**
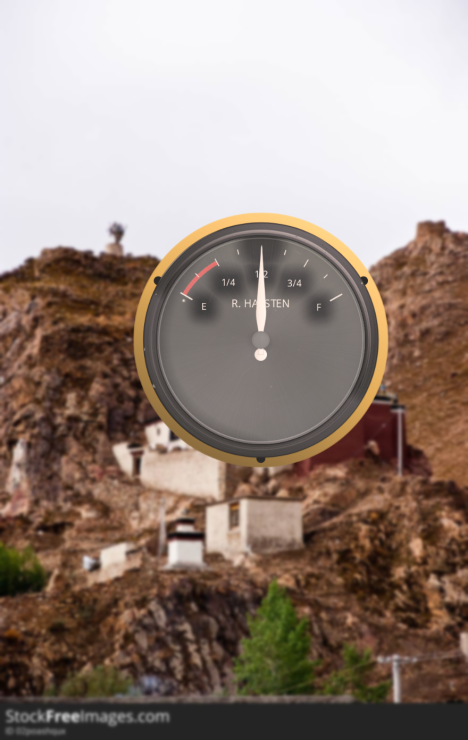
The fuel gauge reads **0.5**
